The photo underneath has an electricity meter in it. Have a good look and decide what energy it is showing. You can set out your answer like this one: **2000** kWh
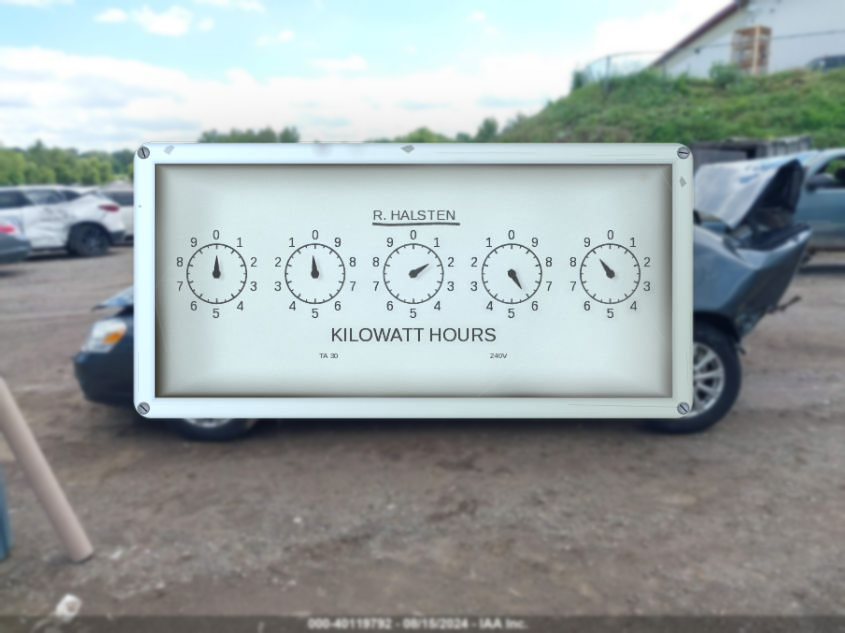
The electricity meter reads **159** kWh
